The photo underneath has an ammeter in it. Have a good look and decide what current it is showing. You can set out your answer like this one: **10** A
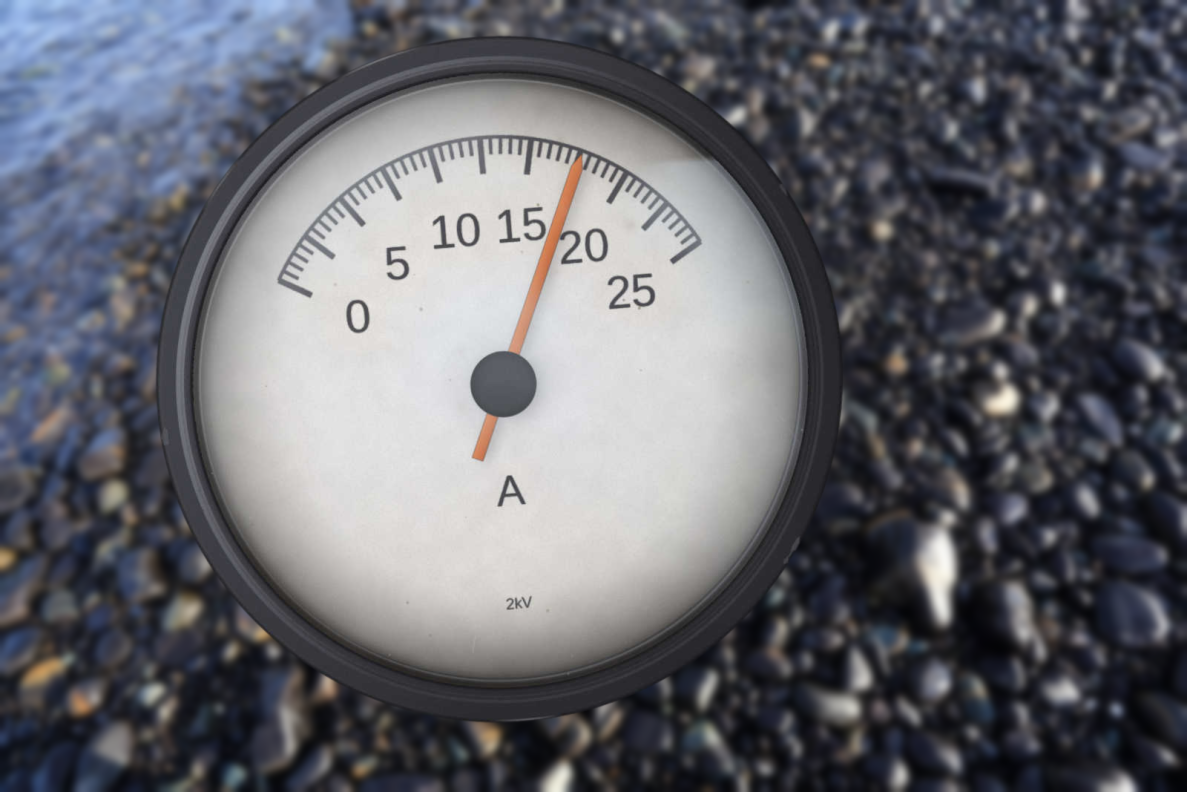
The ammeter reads **17.5** A
